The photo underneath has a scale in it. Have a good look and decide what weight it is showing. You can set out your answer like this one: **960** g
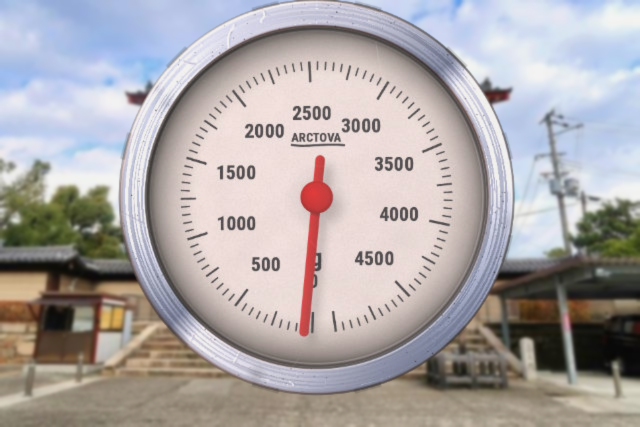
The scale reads **50** g
